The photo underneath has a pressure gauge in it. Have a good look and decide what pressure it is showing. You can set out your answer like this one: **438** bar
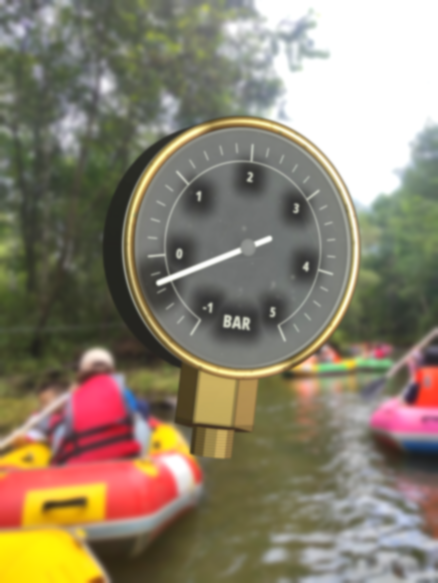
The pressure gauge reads **-0.3** bar
